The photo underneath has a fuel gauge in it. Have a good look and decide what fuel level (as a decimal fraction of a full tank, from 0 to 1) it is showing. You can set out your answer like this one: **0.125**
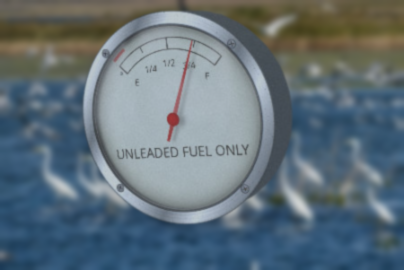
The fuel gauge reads **0.75**
